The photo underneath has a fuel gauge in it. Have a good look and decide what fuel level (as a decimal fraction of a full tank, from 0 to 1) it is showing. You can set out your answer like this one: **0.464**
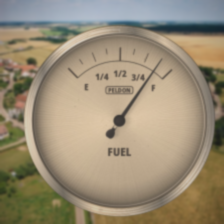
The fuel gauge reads **0.875**
